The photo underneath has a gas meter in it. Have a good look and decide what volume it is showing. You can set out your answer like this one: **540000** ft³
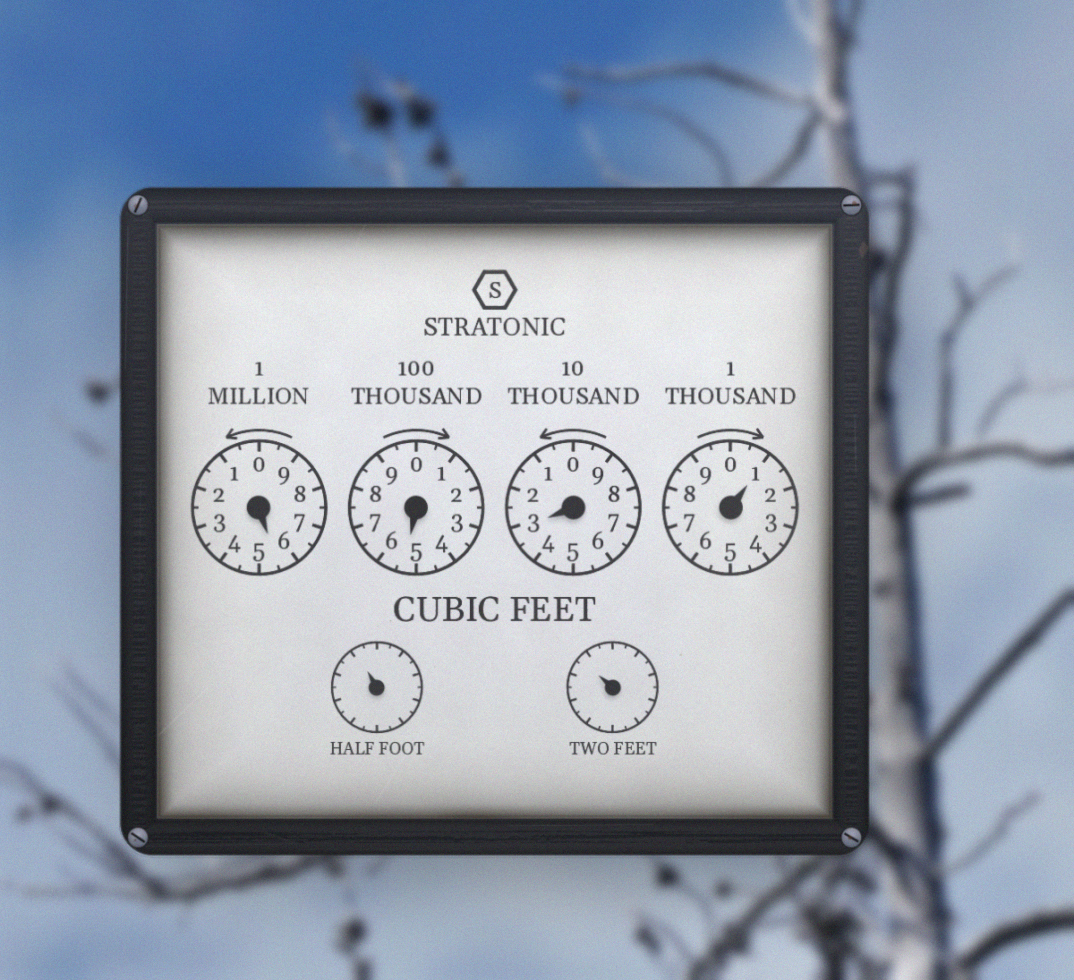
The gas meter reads **553100** ft³
